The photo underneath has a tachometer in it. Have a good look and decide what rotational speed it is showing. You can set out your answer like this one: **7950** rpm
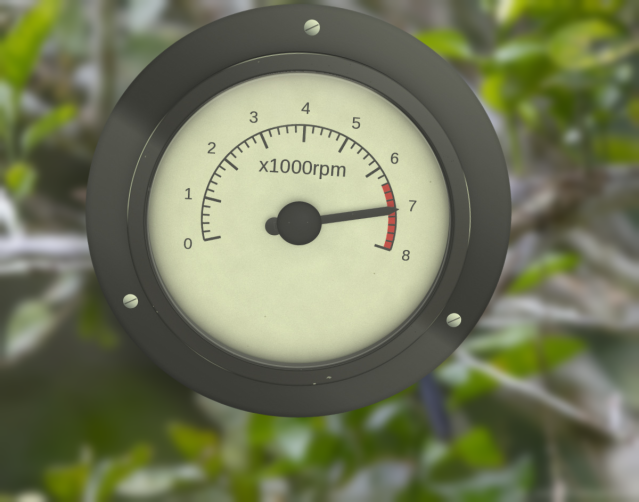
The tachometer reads **7000** rpm
